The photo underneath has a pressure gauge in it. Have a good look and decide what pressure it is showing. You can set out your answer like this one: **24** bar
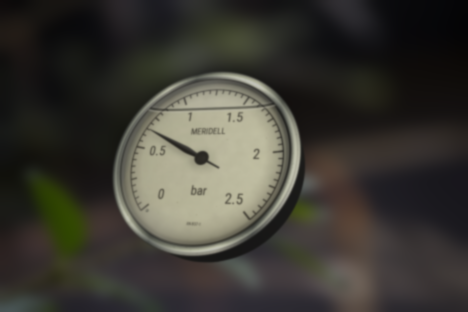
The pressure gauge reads **0.65** bar
